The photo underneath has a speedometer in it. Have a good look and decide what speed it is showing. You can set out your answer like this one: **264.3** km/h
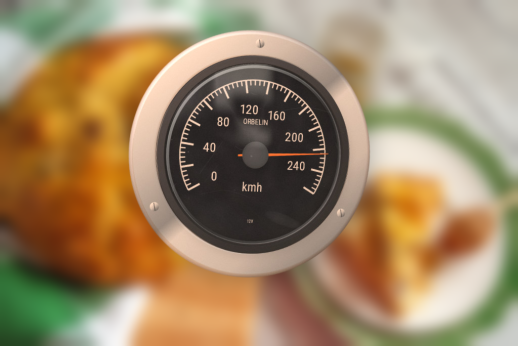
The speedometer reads **224** km/h
